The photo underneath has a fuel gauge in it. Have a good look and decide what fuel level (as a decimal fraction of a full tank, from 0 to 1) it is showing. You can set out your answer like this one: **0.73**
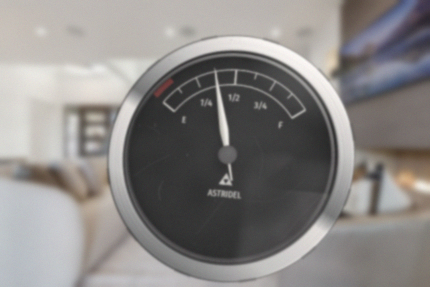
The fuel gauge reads **0.375**
